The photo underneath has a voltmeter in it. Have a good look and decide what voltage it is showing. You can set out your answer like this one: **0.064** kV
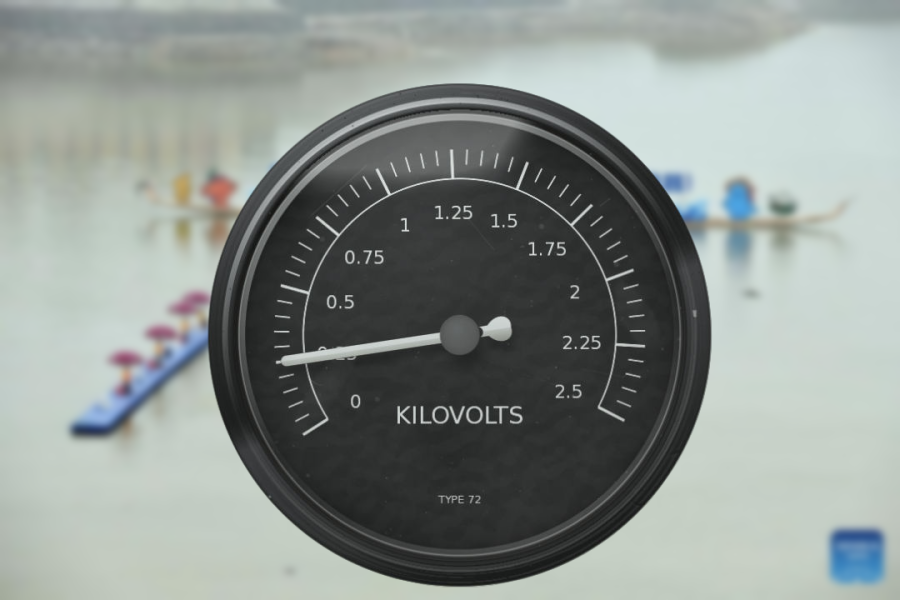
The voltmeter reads **0.25** kV
